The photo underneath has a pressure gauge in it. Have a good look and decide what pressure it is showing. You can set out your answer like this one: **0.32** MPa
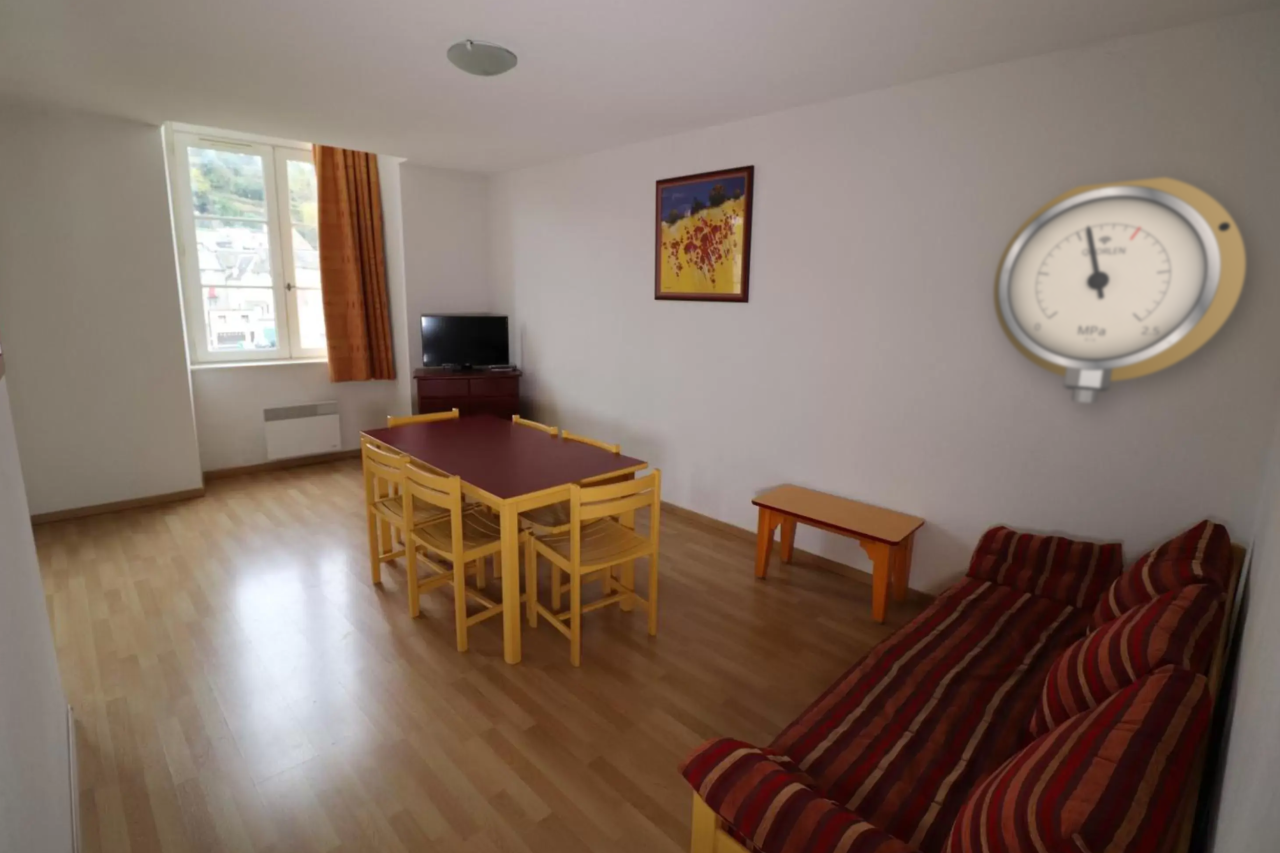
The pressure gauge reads **1.1** MPa
